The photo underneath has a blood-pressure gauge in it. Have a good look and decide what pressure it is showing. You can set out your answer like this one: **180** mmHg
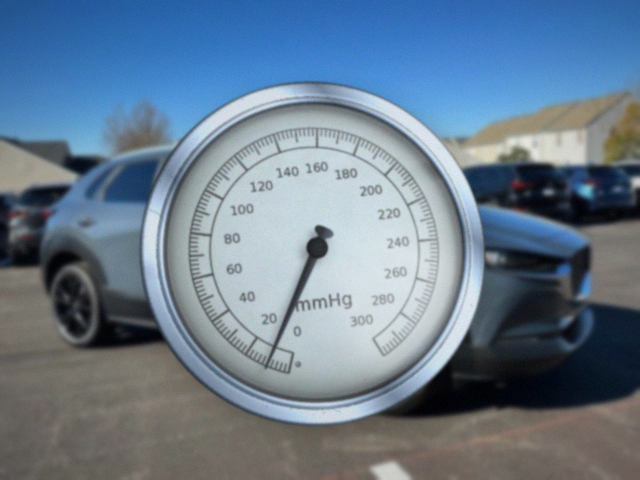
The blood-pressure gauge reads **10** mmHg
